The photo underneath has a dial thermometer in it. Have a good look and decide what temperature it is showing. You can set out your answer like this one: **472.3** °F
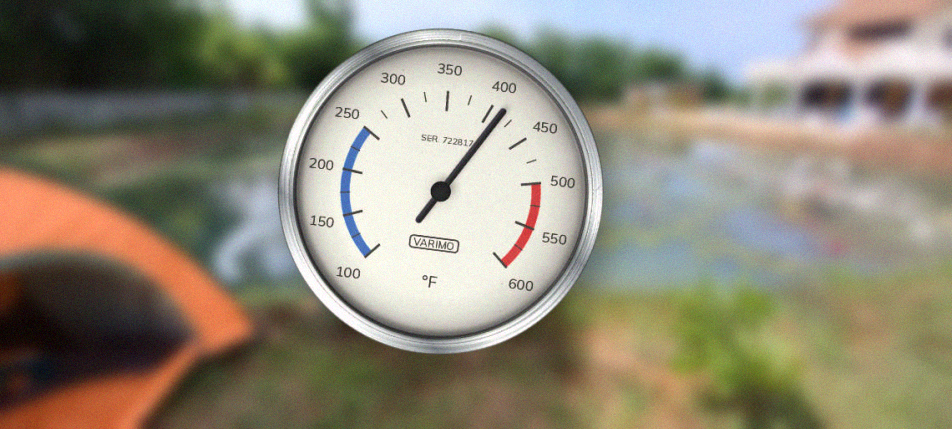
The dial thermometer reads **412.5** °F
